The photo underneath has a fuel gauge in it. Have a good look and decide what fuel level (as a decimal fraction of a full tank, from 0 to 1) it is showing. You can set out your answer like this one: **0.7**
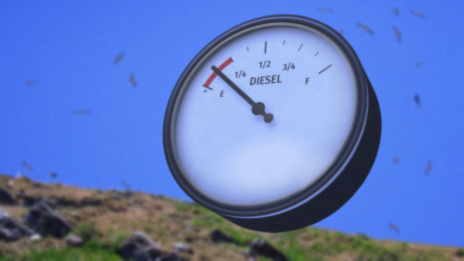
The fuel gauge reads **0.125**
